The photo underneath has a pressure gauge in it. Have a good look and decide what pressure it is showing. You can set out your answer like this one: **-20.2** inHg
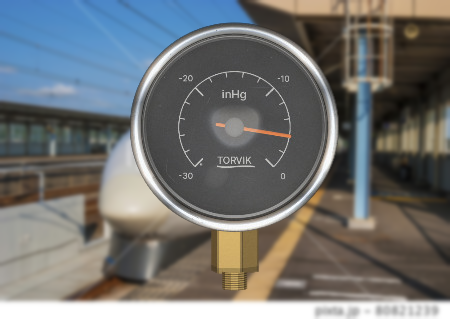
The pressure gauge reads **-4** inHg
